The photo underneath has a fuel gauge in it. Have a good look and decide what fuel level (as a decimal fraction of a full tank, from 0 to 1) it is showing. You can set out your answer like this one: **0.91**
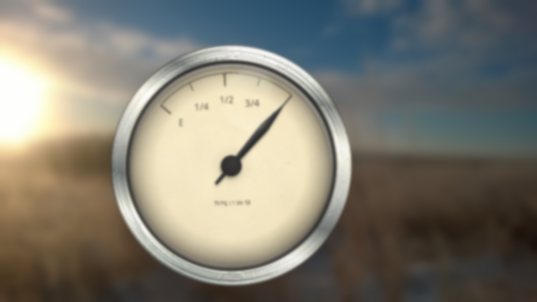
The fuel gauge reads **1**
